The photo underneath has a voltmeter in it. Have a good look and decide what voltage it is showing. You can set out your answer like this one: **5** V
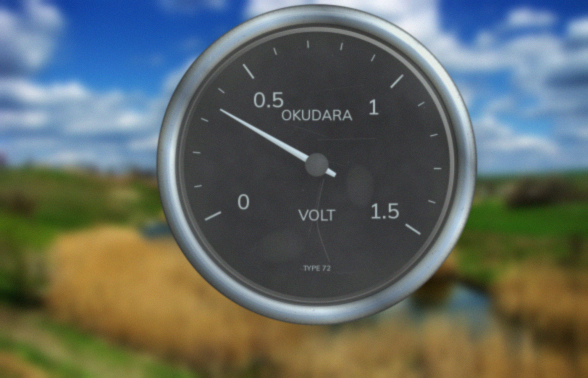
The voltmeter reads **0.35** V
